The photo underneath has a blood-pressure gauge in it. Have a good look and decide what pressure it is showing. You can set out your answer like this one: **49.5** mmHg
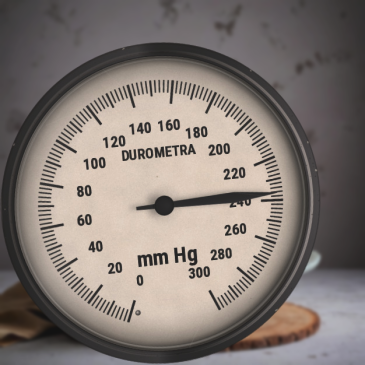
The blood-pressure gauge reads **236** mmHg
